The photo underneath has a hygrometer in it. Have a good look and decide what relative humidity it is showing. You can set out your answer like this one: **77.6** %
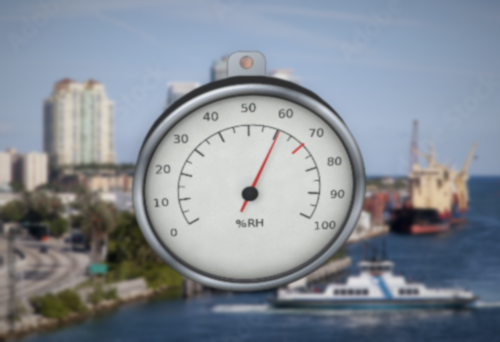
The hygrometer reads **60** %
